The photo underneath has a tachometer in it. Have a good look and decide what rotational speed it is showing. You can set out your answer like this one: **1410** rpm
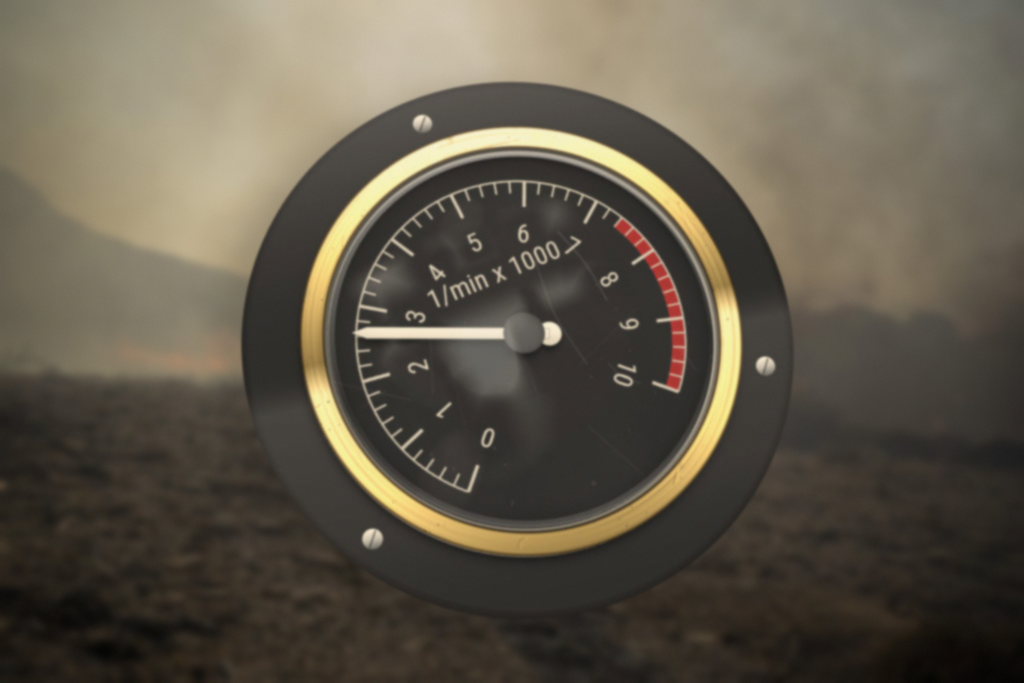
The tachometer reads **2600** rpm
